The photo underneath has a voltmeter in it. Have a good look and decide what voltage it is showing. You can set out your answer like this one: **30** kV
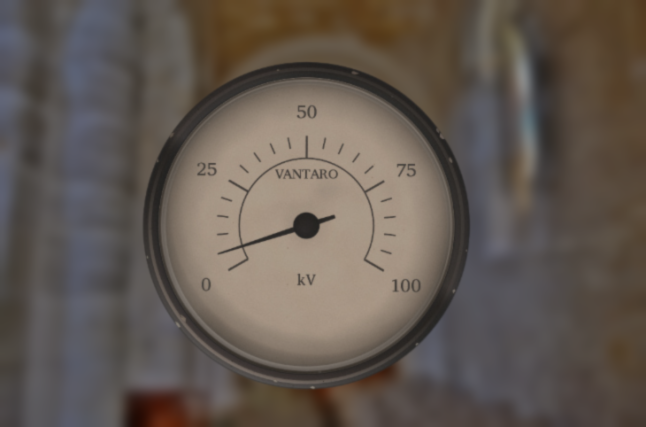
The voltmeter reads **5** kV
